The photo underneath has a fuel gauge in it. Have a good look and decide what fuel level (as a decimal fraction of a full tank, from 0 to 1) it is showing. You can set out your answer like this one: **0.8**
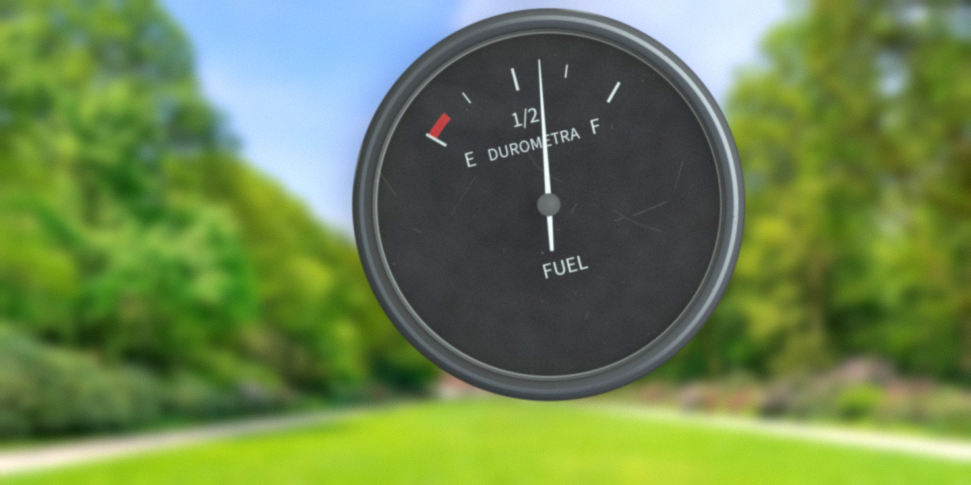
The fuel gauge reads **0.625**
